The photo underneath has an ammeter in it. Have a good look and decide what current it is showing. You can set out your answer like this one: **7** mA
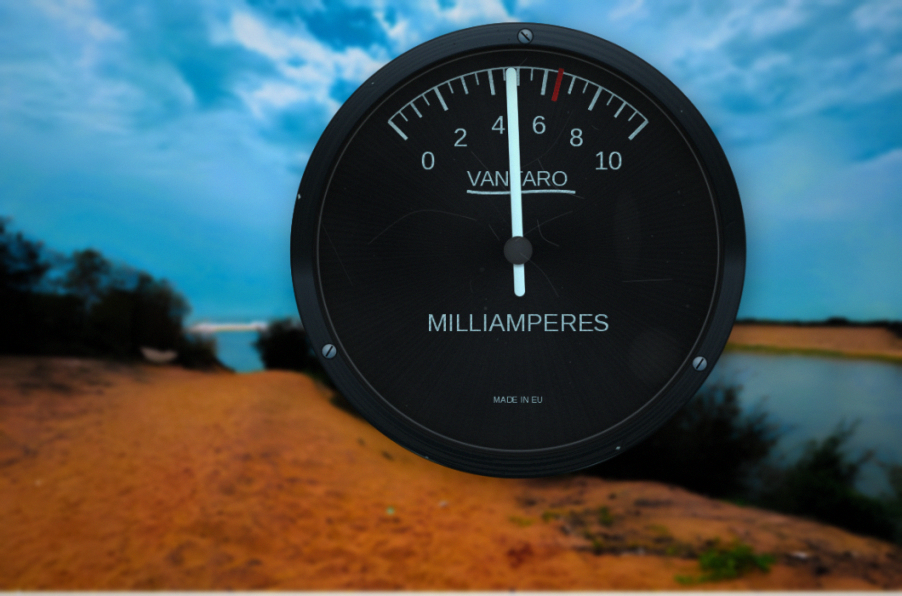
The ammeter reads **4.75** mA
